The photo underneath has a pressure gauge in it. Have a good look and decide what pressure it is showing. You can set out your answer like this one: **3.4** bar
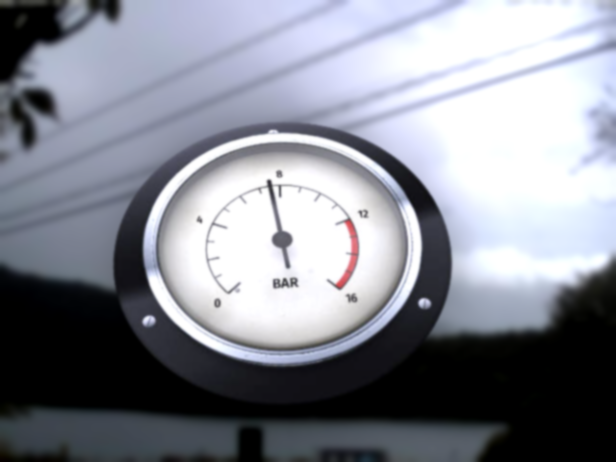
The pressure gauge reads **7.5** bar
